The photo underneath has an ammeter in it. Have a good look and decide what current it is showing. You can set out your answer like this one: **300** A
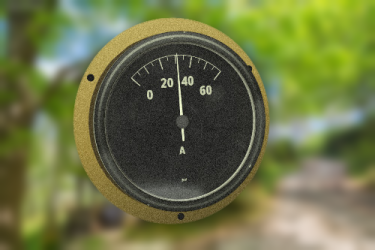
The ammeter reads **30** A
